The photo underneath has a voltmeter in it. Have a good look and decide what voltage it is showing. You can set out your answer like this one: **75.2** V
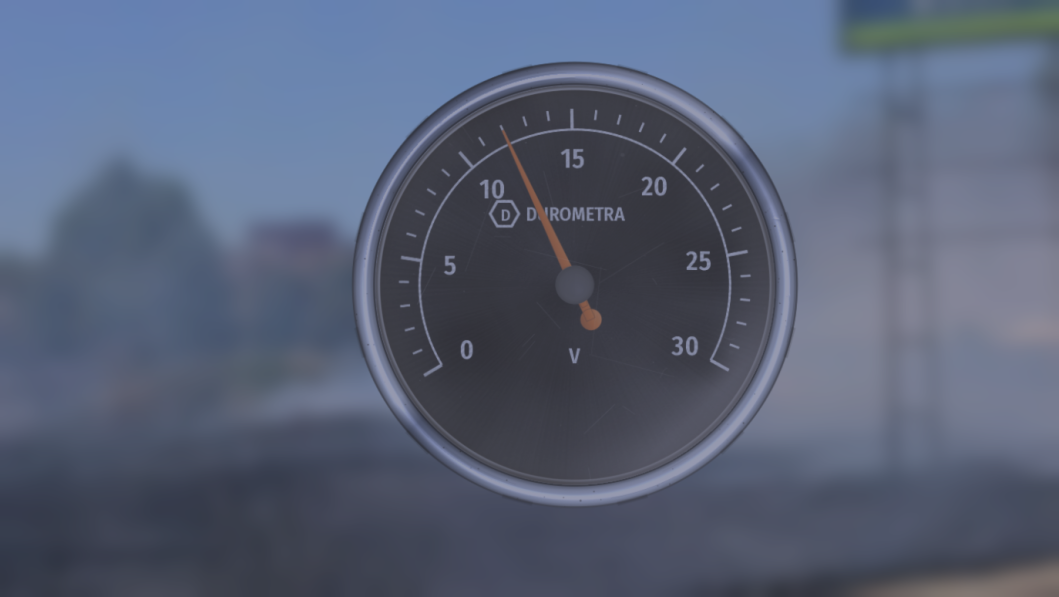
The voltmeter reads **12** V
